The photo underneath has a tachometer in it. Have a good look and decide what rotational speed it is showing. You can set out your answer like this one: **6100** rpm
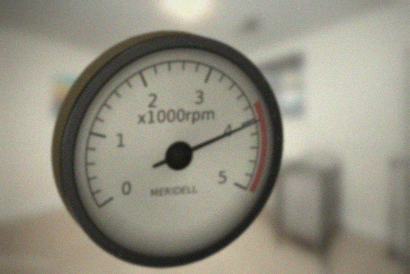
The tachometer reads **4000** rpm
